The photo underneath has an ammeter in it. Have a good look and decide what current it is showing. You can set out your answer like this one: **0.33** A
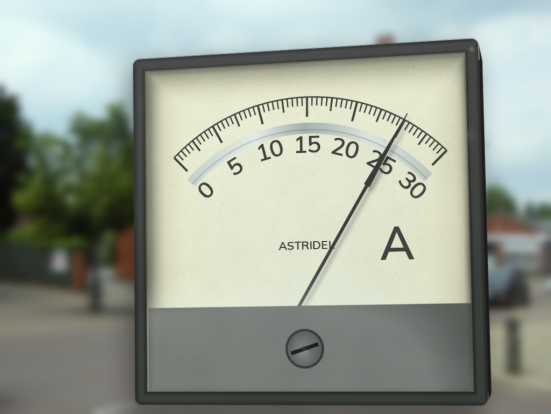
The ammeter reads **25** A
